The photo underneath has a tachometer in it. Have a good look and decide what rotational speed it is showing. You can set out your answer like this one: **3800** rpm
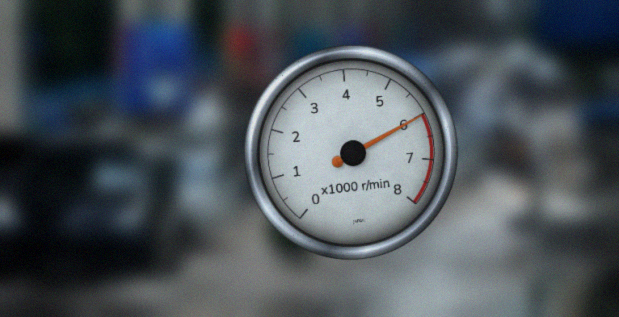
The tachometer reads **6000** rpm
